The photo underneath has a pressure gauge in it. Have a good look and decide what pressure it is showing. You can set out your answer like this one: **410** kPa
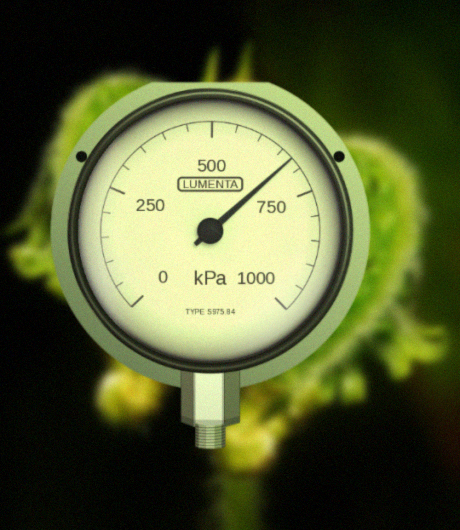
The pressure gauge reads **675** kPa
